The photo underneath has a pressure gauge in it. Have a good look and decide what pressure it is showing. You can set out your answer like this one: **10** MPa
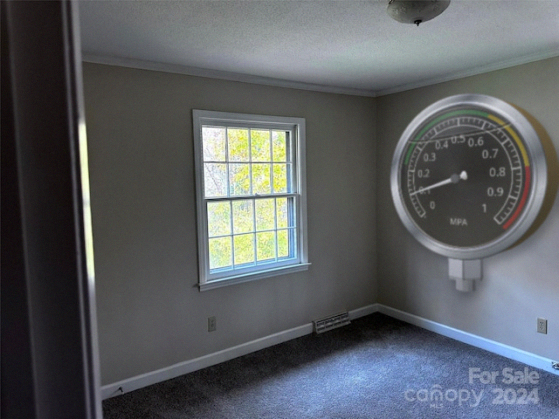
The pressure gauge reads **0.1** MPa
